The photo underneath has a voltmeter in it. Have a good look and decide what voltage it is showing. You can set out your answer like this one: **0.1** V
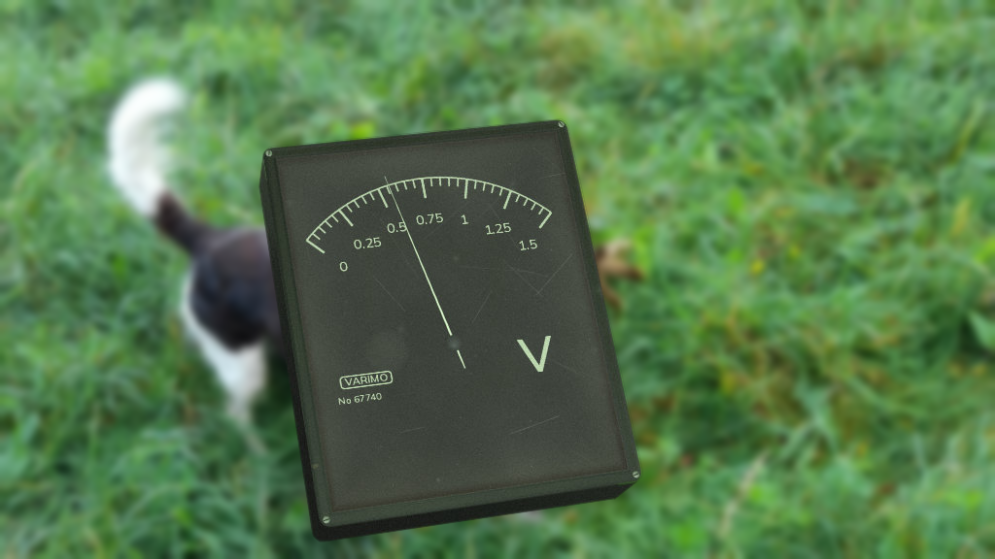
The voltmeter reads **0.55** V
